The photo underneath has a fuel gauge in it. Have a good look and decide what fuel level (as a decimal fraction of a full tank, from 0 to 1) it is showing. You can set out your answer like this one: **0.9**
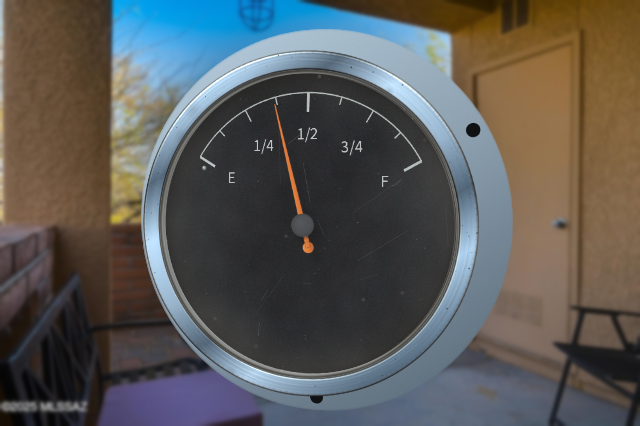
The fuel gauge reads **0.375**
